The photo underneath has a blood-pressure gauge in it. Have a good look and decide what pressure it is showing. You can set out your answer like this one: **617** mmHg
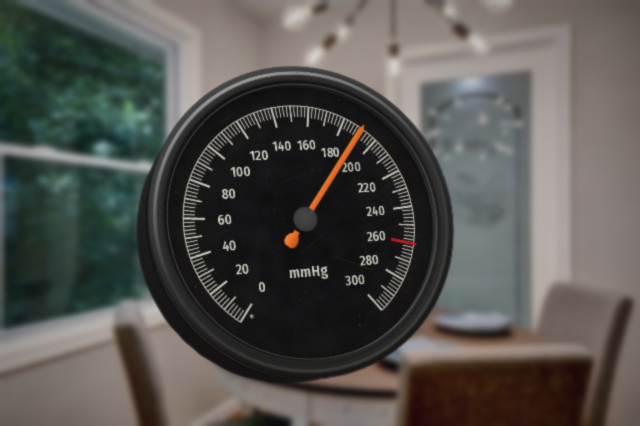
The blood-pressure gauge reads **190** mmHg
